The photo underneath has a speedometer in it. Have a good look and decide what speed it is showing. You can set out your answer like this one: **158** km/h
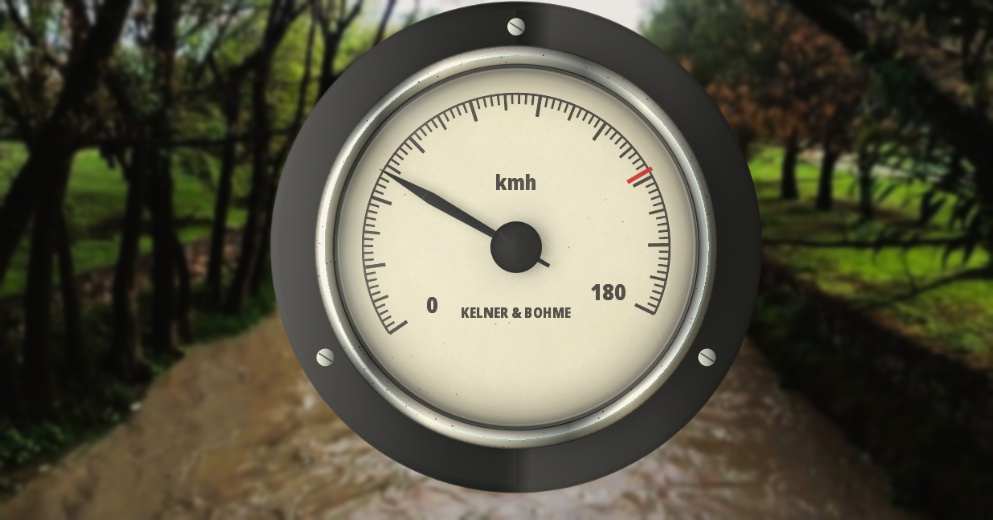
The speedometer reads **48** km/h
